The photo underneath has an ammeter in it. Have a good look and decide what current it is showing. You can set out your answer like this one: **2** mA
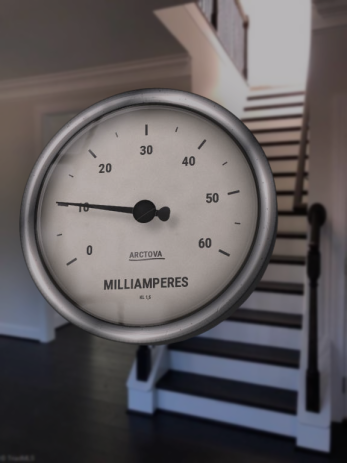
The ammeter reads **10** mA
